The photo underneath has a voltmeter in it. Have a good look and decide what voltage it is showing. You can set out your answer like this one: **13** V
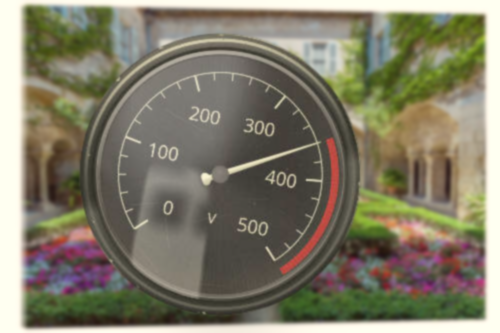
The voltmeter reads **360** V
